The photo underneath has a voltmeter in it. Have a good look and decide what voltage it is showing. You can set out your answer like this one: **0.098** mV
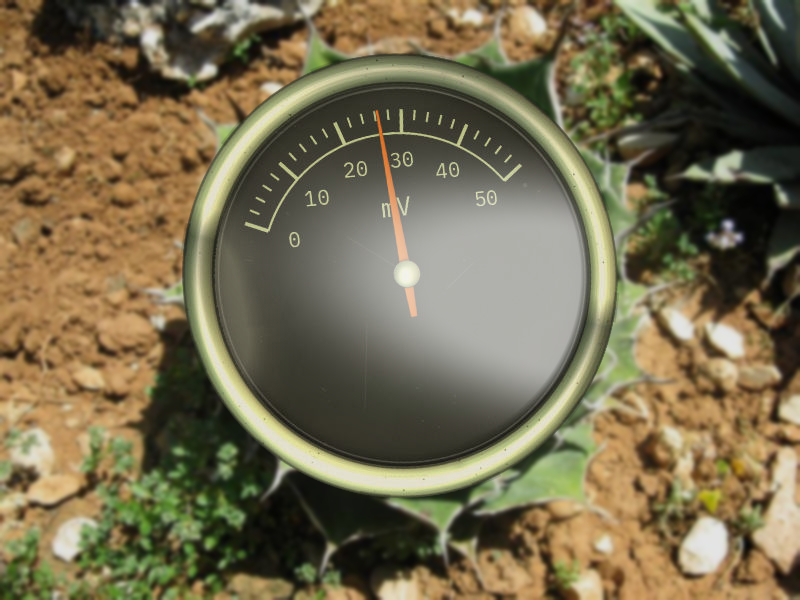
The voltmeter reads **26** mV
